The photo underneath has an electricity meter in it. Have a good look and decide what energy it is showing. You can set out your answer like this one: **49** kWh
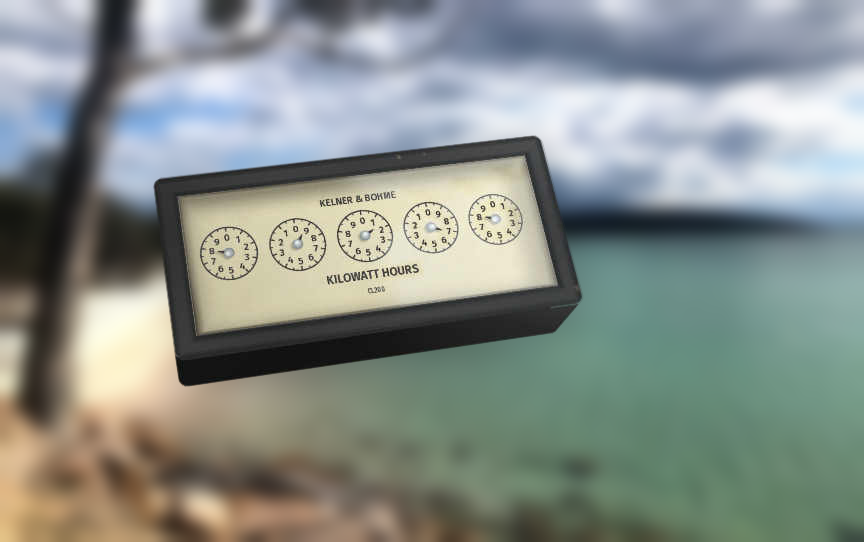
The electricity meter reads **79168** kWh
